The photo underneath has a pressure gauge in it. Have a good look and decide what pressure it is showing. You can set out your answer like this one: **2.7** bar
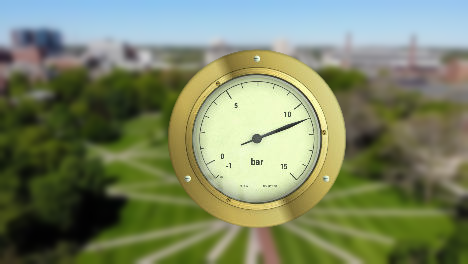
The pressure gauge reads **11** bar
